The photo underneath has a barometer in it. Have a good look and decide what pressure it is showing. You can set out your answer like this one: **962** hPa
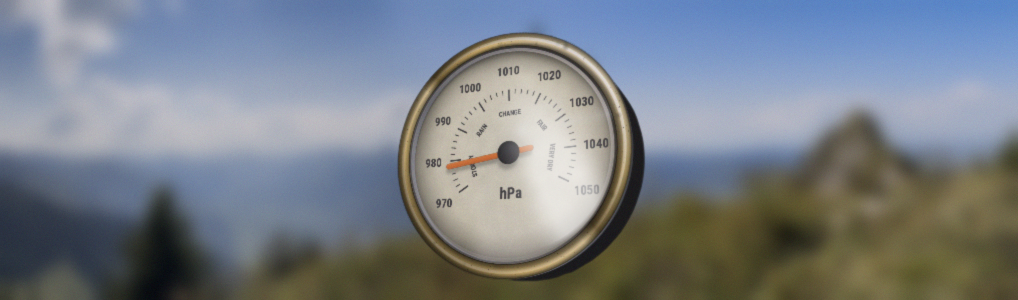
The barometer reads **978** hPa
